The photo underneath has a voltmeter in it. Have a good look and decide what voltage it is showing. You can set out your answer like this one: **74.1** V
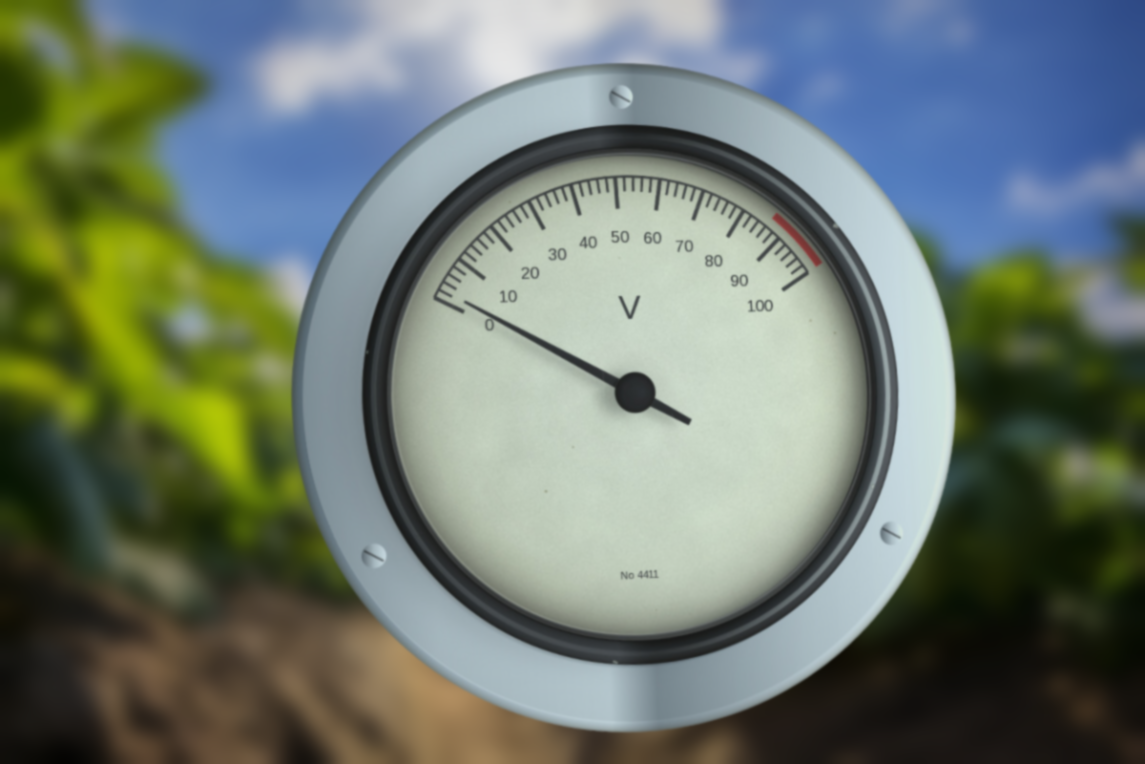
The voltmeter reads **2** V
